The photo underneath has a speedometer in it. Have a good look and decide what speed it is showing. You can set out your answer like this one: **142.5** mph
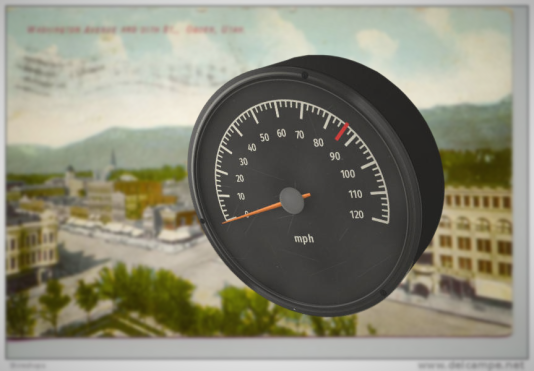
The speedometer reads **0** mph
